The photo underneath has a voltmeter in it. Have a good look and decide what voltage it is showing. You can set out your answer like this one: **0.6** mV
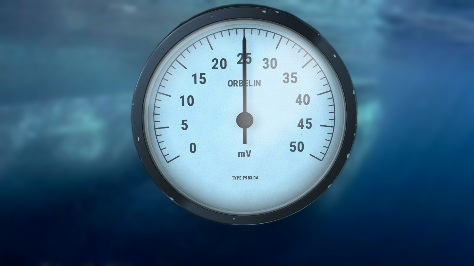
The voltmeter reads **25** mV
